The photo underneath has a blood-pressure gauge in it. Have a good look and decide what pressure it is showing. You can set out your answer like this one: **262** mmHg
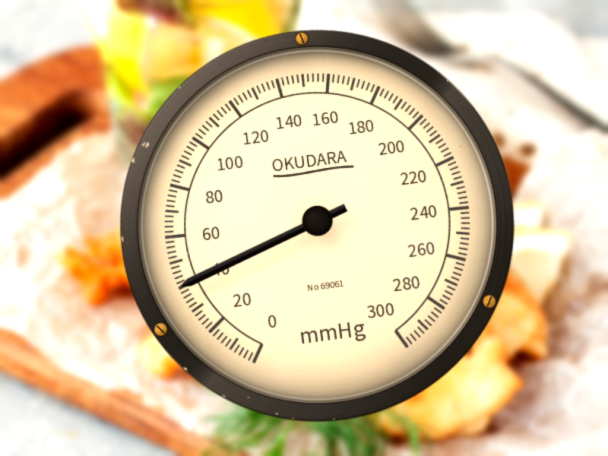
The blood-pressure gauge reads **40** mmHg
